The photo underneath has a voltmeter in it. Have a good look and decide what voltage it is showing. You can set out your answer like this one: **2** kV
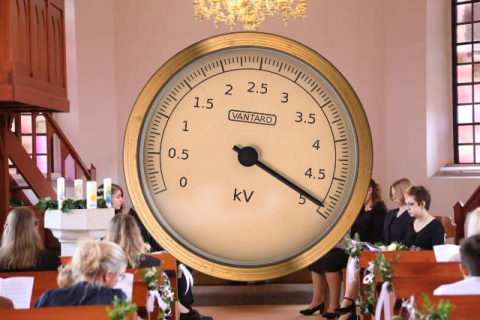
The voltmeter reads **4.9** kV
